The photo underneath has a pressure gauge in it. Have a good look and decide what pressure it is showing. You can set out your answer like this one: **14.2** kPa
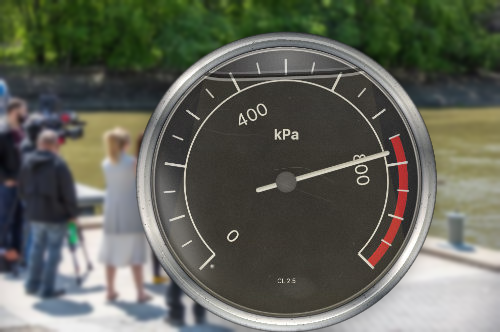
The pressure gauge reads **775** kPa
